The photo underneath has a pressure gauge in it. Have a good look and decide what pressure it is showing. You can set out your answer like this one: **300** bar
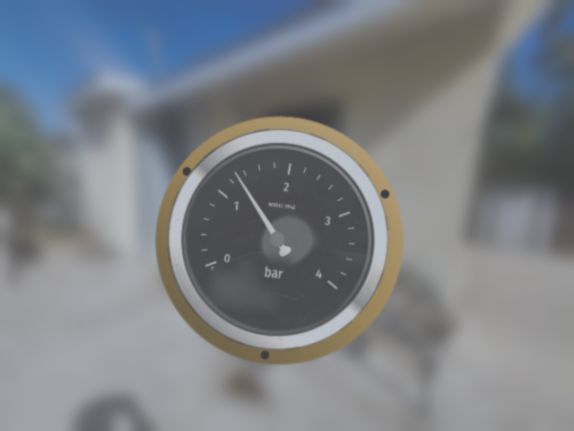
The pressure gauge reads **1.3** bar
